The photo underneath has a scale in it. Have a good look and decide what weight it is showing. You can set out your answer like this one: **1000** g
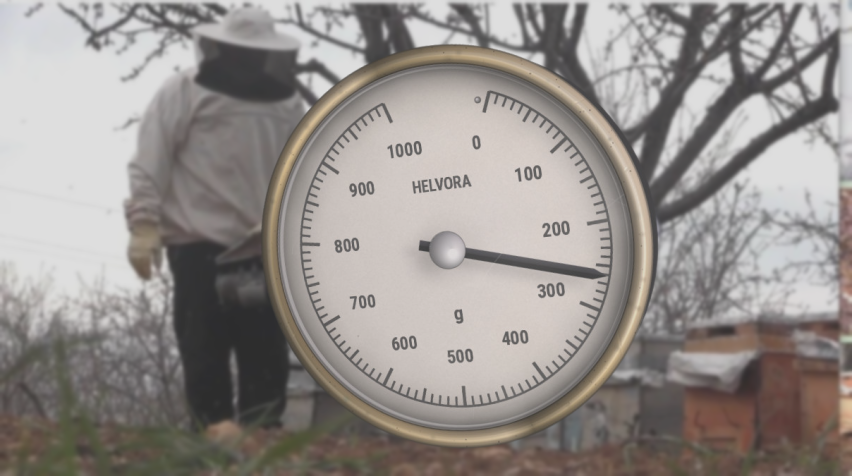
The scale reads **260** g
